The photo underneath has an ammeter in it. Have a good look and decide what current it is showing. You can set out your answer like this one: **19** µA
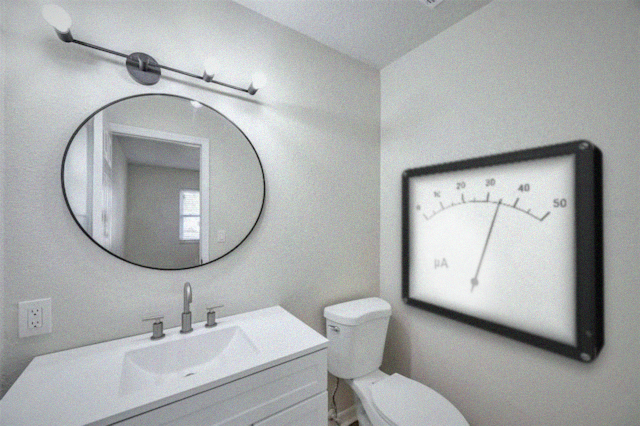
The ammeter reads **35** µA
